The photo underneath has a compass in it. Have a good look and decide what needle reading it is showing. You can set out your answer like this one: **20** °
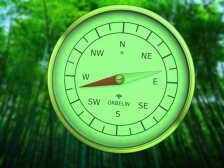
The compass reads **255** °
